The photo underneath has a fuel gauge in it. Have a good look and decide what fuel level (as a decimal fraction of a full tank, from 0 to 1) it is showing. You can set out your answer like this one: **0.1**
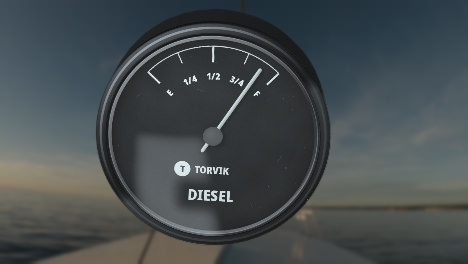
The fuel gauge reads **0.875**
